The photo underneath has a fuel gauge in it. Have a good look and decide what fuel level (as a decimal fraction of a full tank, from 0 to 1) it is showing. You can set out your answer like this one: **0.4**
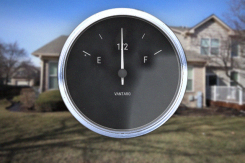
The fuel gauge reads **0.5**
